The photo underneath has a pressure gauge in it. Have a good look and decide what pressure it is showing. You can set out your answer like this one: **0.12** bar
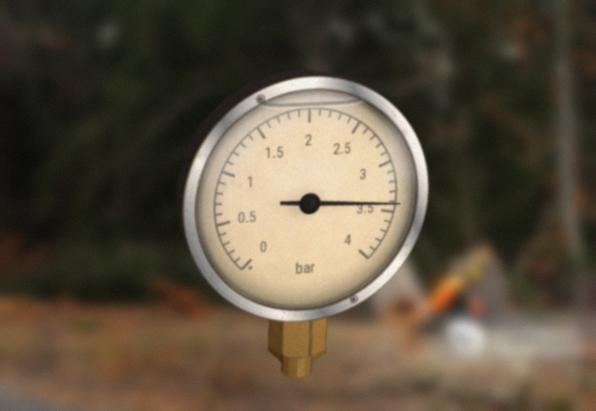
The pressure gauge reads **3.4** bar
